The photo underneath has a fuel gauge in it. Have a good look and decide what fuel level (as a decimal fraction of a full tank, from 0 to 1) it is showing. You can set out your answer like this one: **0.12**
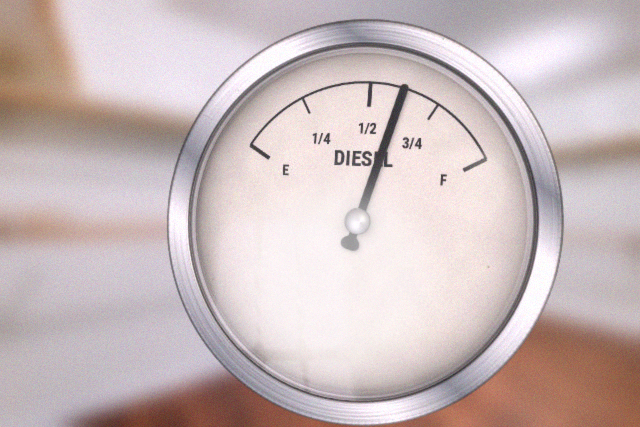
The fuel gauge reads **0.625**
